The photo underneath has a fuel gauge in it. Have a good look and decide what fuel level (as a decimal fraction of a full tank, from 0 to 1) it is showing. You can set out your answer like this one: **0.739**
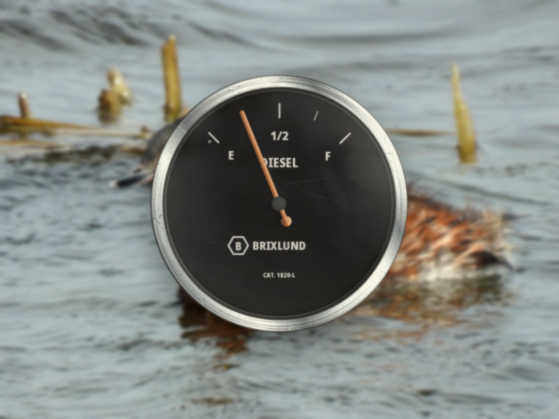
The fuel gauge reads **0.25**
